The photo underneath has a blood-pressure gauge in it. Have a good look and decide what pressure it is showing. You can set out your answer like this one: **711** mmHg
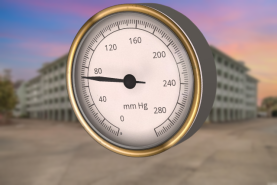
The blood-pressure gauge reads **70** mmHg
